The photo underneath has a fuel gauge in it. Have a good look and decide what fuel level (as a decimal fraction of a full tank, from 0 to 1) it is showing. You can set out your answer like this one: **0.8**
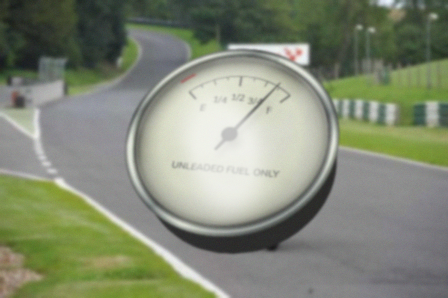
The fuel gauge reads **0.875**
